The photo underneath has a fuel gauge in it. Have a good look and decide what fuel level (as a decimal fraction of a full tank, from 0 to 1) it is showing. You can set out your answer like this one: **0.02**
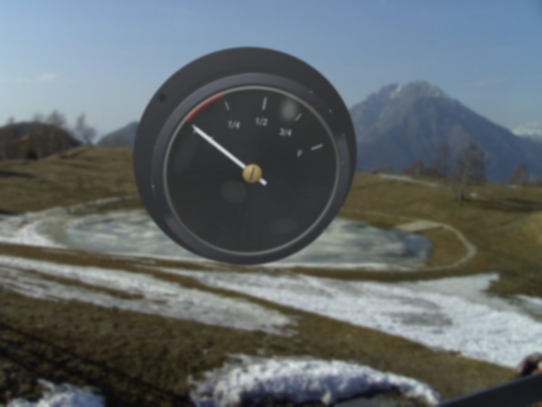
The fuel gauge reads **0**
